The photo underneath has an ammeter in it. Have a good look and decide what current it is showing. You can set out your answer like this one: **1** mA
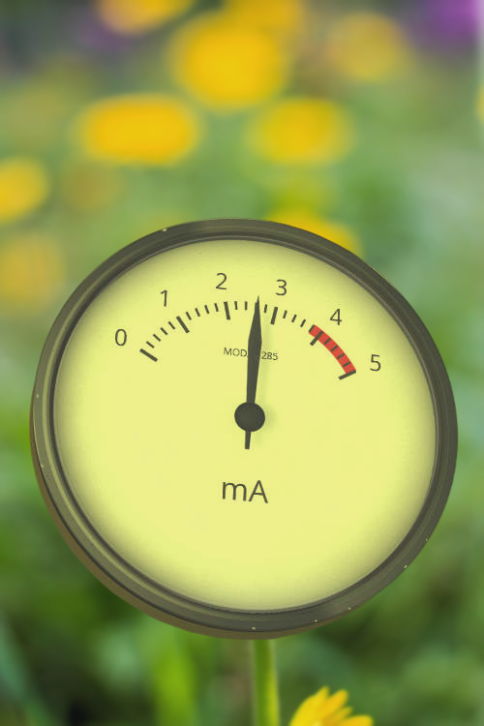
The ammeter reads **2.6** mA
